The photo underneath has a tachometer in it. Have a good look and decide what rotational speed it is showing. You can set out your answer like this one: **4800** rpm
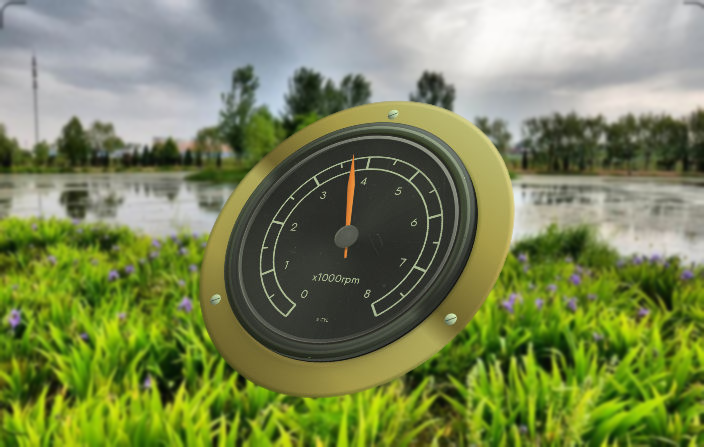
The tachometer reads **3750** rpm
